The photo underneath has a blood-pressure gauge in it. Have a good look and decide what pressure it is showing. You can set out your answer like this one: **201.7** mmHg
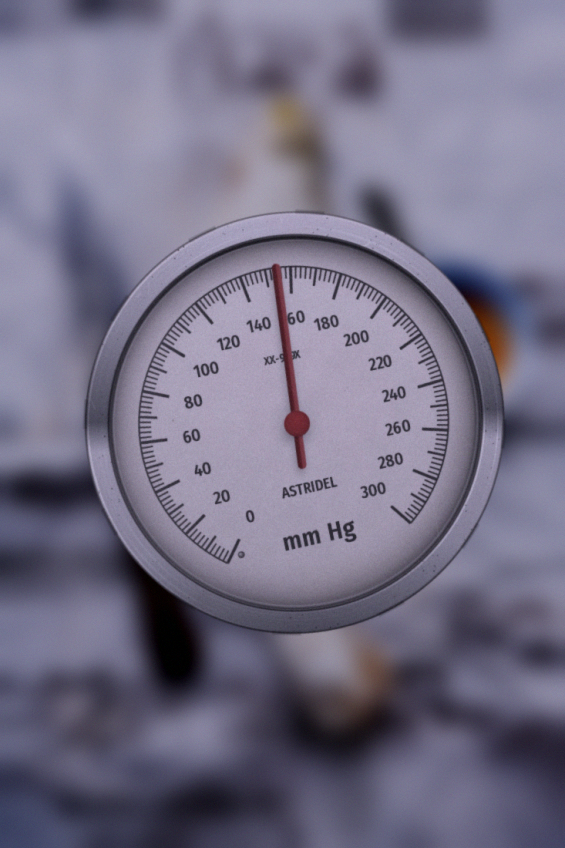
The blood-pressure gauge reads **154** mmHg
